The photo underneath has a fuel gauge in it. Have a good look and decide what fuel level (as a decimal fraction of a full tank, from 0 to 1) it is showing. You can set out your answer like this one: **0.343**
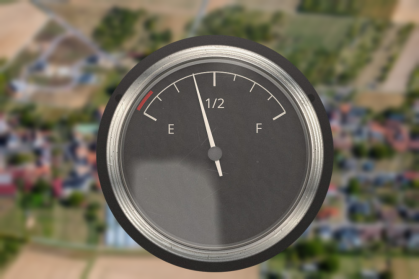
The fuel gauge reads **0.375**
